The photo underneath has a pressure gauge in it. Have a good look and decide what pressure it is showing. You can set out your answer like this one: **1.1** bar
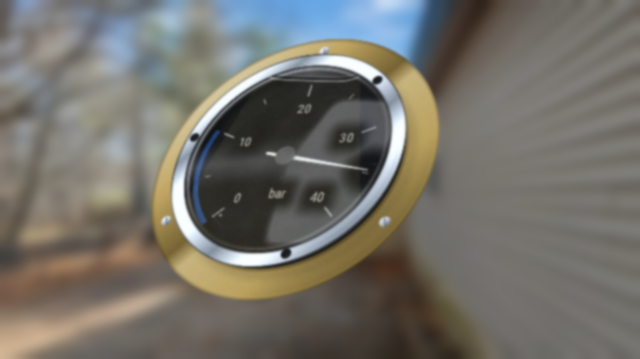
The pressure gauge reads **35** bar
